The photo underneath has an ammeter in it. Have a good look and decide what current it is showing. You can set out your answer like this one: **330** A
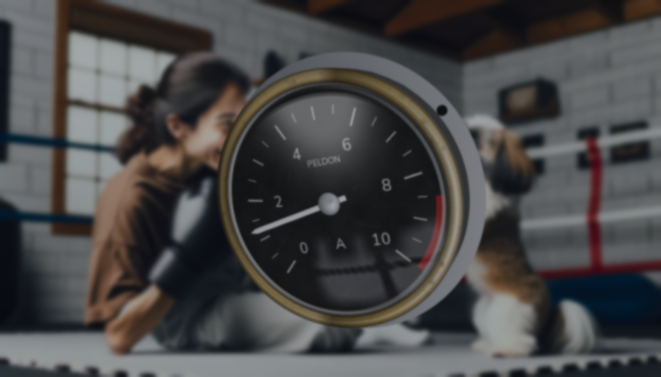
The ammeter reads **1.25** A
